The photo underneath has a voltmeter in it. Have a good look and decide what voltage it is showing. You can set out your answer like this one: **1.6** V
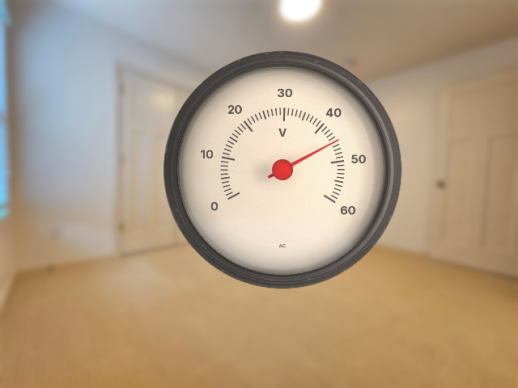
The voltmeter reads **45** V
